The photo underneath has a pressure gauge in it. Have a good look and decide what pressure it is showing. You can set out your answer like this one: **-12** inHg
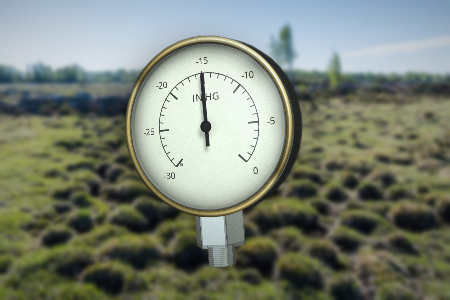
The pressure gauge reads **-15** inHg
